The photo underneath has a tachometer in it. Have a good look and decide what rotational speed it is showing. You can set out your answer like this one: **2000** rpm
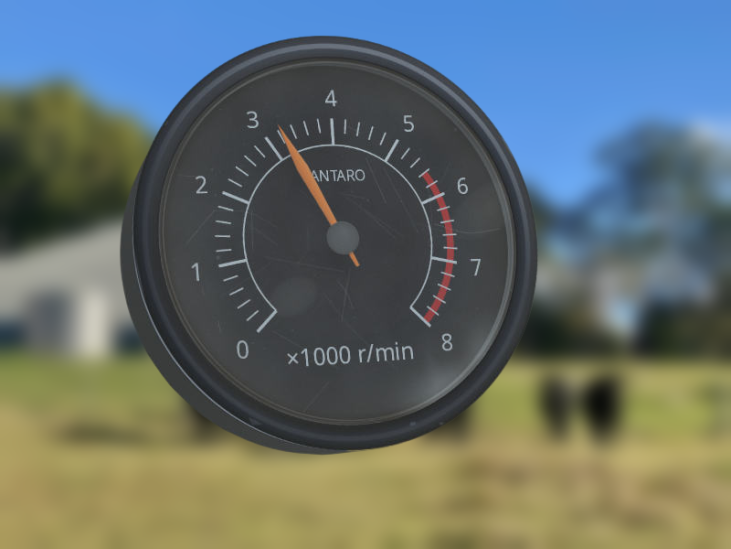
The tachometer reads **3200** rpm
